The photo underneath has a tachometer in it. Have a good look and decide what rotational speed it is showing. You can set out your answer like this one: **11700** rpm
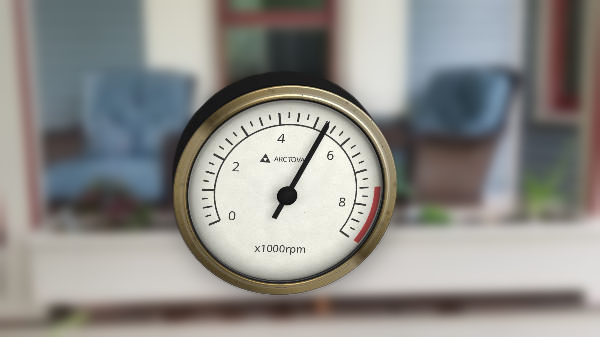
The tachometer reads **5250** rpm
